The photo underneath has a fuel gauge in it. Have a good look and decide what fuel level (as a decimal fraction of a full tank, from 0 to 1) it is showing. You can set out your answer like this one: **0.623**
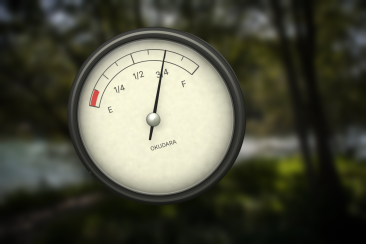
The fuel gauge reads **0.75**
